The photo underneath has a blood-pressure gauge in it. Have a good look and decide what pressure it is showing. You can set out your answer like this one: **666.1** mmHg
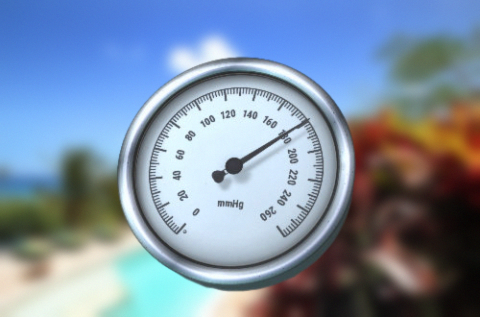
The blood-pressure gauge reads **180** mmHg
